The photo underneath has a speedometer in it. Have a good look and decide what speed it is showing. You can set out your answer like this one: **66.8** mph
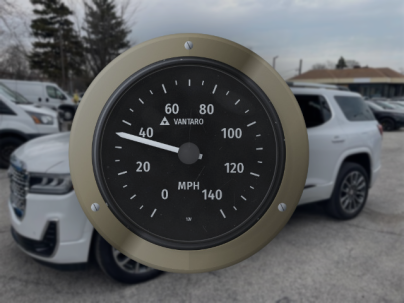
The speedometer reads **35** mph
